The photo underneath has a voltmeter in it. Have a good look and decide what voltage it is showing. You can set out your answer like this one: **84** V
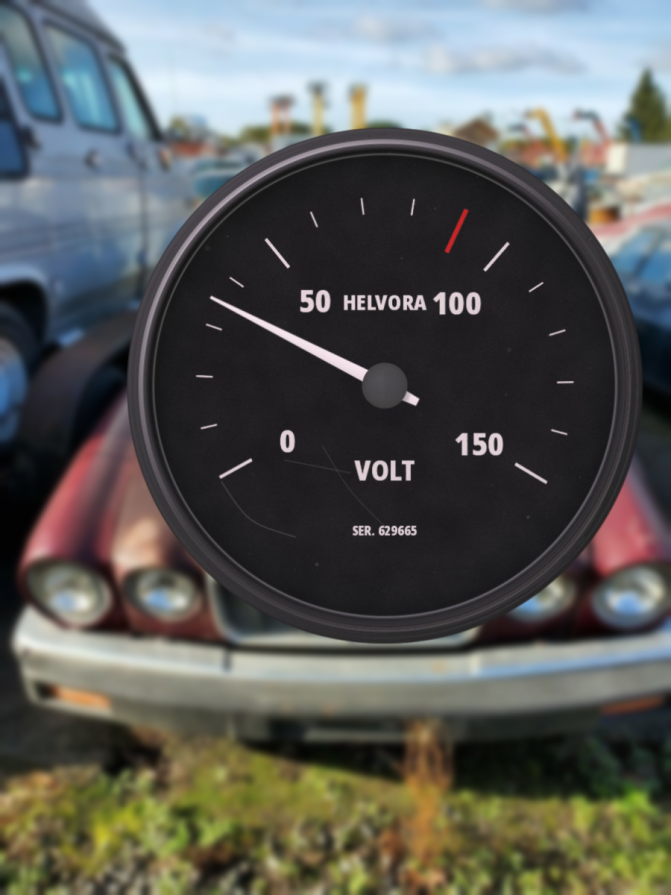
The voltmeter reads **35** V
